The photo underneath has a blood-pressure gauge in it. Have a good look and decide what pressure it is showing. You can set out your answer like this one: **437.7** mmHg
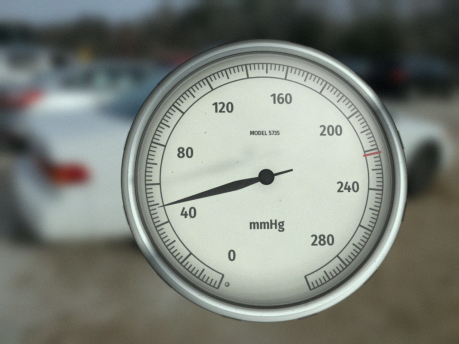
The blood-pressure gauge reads **48** mmHg
